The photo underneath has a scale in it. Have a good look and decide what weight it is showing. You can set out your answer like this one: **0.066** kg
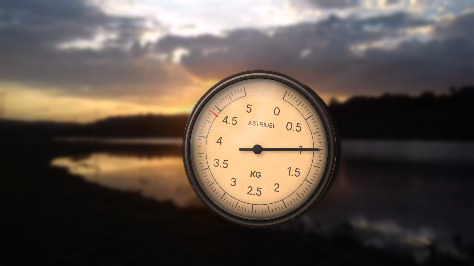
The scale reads **1** kg
